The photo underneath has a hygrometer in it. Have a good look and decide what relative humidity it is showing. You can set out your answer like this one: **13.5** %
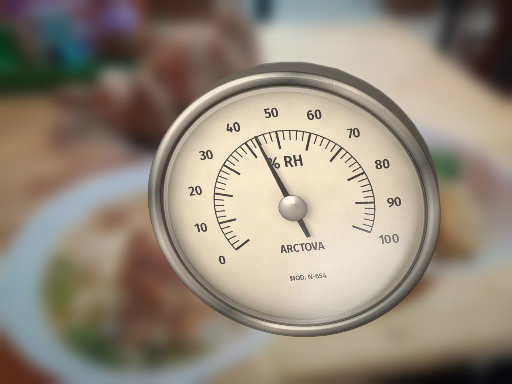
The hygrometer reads **44** %
